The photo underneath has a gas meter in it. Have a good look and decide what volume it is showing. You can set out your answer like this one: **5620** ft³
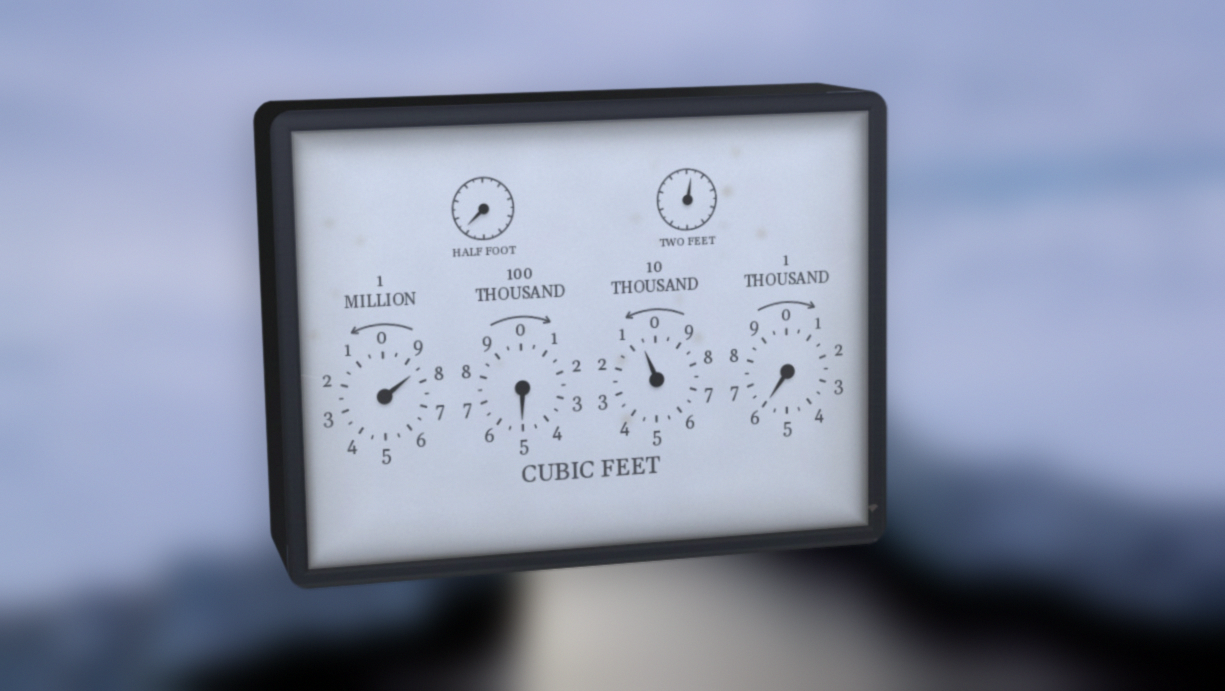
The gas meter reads **850600** ft³
